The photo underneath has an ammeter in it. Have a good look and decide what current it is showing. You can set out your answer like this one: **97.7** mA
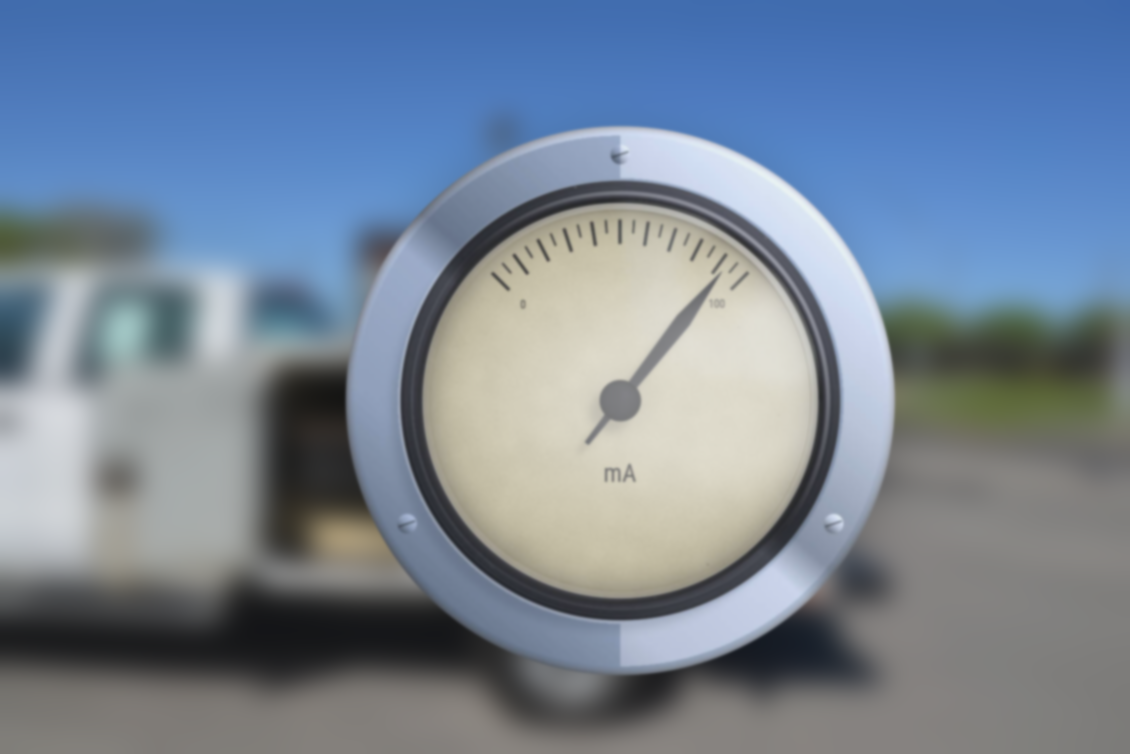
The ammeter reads **92.5** mA
